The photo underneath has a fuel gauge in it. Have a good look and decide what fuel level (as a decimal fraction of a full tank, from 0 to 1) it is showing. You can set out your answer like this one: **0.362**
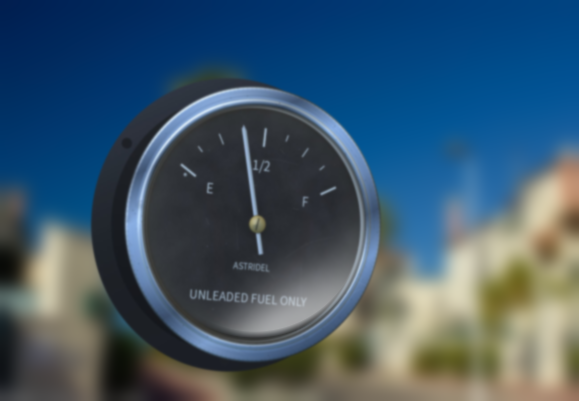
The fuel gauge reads **0.375**
